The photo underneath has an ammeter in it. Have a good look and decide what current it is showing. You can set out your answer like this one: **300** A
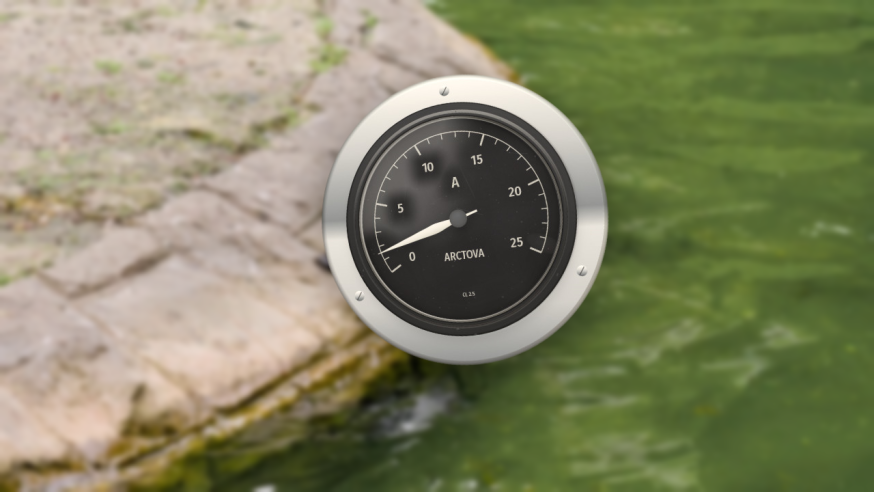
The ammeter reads **1.5** A
